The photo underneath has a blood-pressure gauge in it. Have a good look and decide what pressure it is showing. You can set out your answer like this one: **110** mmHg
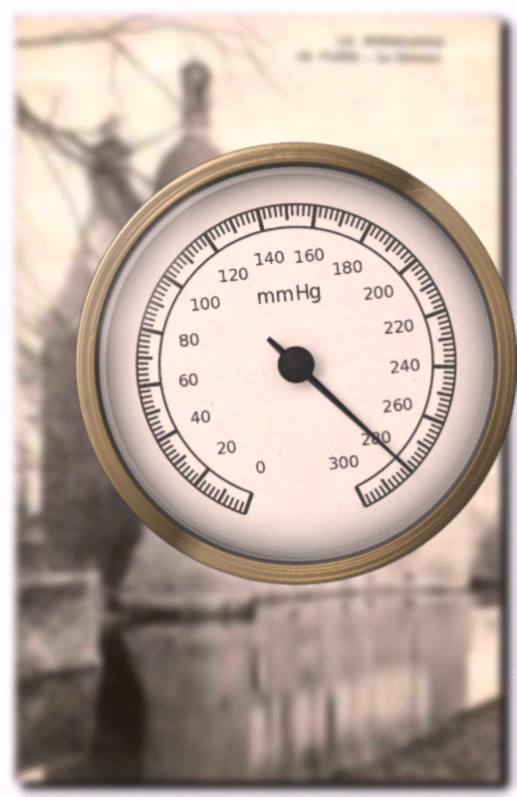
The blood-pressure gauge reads **280** mmHg
